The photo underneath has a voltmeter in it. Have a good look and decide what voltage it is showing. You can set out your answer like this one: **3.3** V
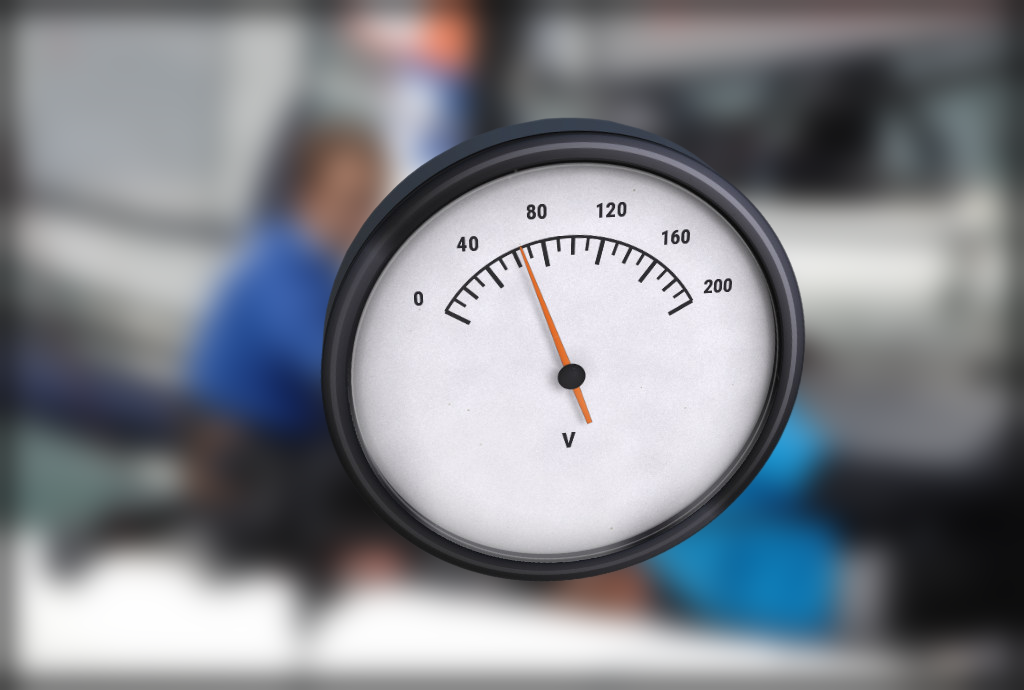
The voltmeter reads **65** V
